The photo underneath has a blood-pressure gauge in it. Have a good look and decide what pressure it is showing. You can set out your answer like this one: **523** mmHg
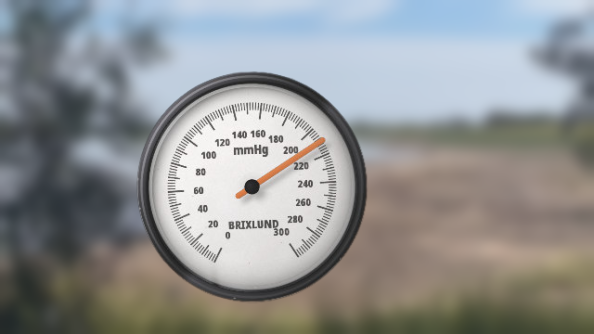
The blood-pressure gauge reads **210** mmHg
